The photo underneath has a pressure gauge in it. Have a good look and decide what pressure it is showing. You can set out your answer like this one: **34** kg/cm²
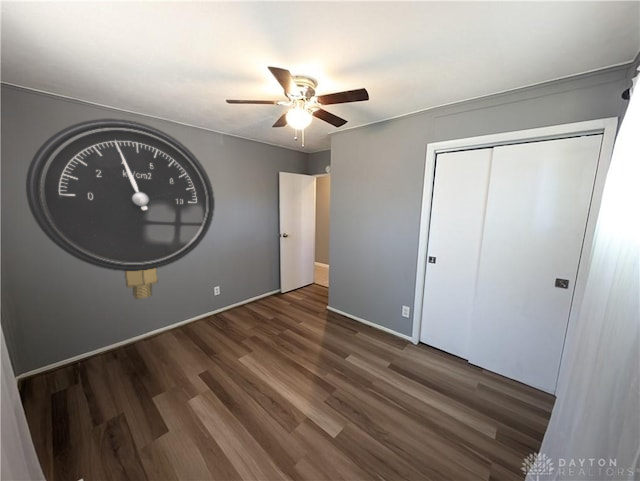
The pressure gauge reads **4** kg/cm²
